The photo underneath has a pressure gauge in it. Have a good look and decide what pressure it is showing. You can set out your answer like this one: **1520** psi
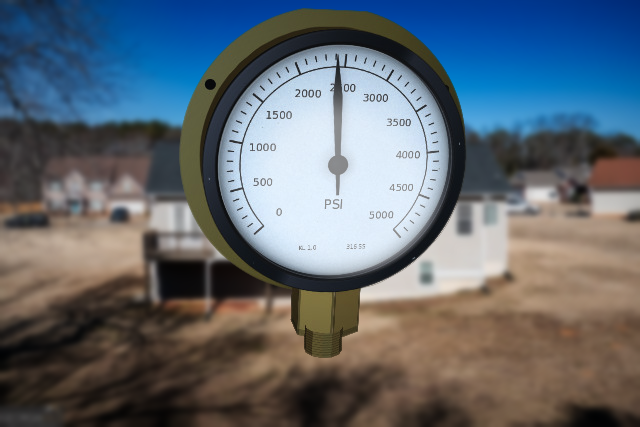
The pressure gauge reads **2400** psi
